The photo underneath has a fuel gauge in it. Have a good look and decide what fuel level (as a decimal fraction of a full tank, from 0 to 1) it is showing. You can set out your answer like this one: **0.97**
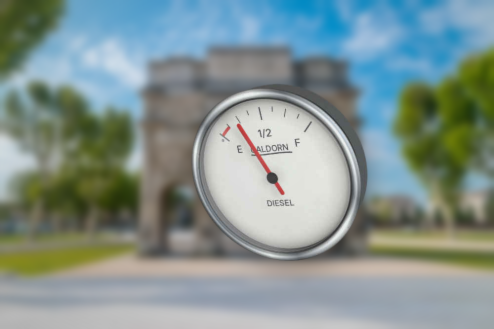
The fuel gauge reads **0.25**
